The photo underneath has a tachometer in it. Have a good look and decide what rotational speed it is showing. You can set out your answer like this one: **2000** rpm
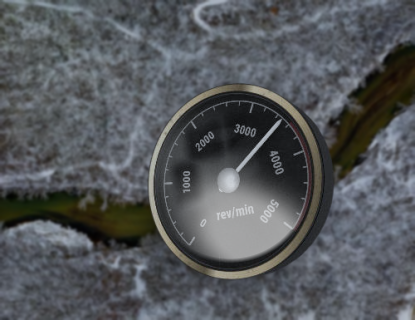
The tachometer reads **3500** rpm
